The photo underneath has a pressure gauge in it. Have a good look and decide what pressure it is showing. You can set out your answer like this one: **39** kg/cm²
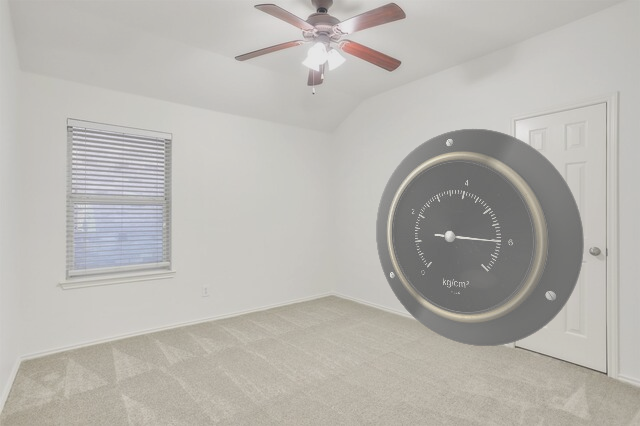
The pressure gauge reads **6** kg/cm²
